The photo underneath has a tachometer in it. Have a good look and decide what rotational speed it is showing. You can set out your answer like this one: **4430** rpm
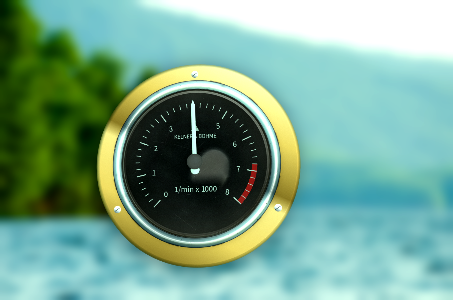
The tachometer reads **4000** rpm
